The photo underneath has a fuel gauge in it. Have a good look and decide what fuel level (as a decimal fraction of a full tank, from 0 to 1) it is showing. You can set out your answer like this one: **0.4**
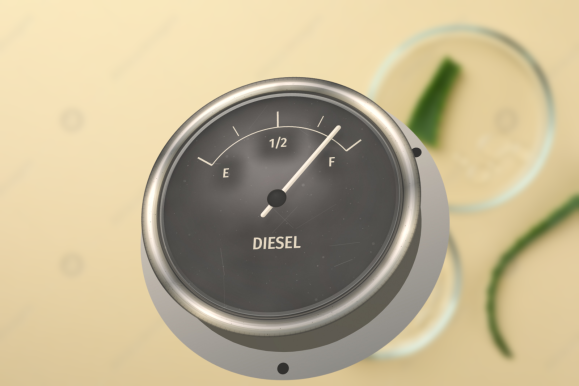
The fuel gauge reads **0.875**
